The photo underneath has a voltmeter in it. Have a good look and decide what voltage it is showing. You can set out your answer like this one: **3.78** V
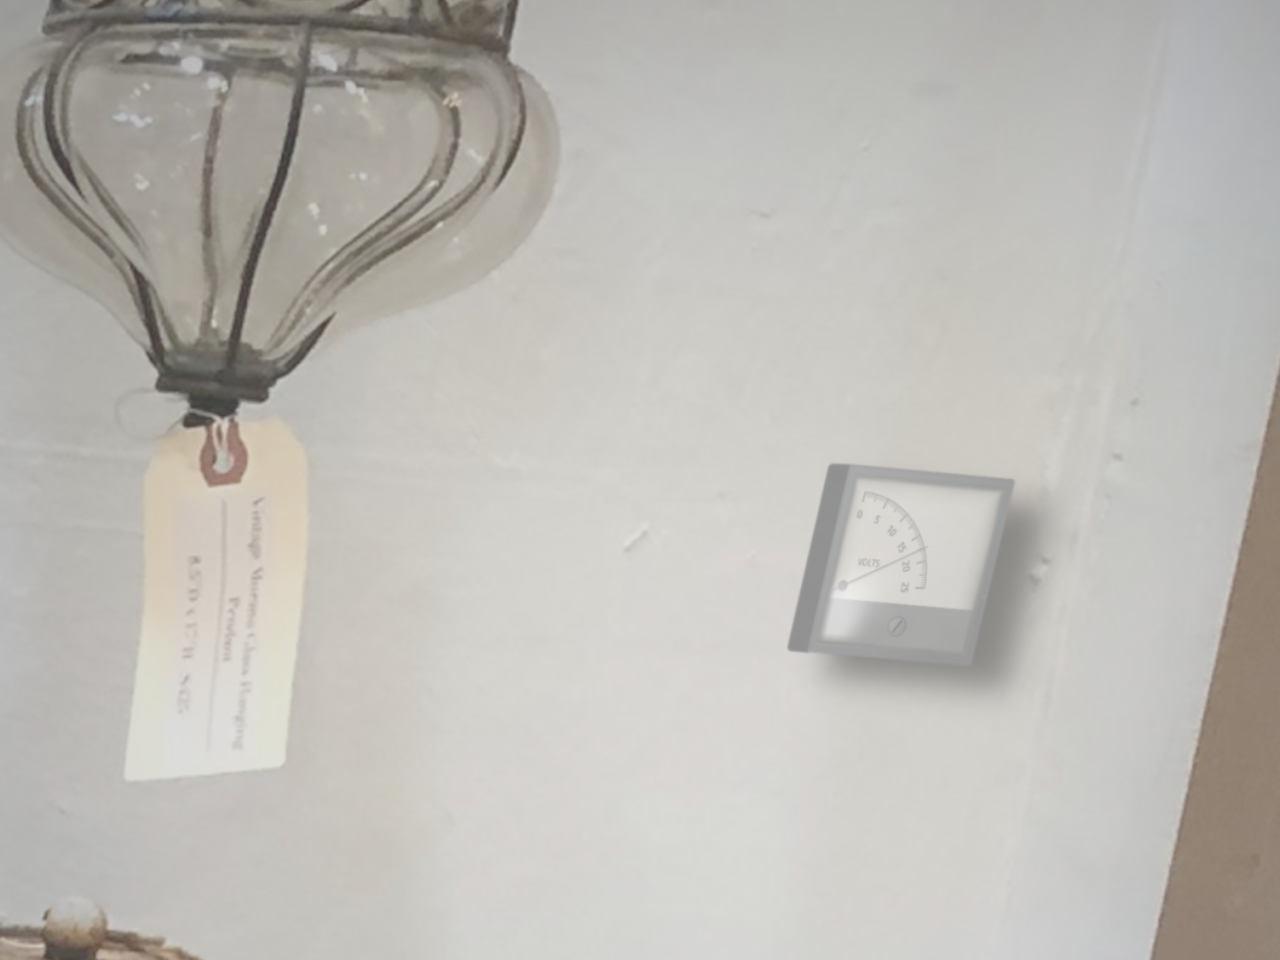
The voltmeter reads **17.5** V
